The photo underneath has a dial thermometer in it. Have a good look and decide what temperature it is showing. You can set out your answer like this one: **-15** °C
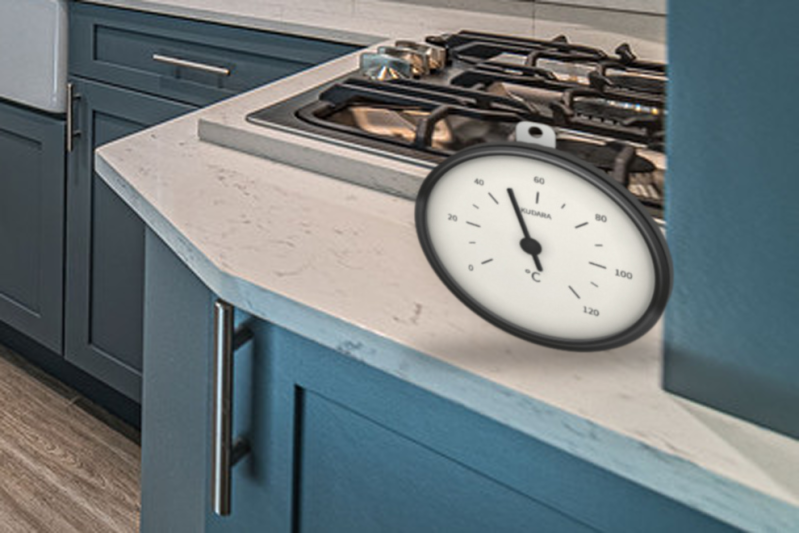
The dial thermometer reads **50** °C
